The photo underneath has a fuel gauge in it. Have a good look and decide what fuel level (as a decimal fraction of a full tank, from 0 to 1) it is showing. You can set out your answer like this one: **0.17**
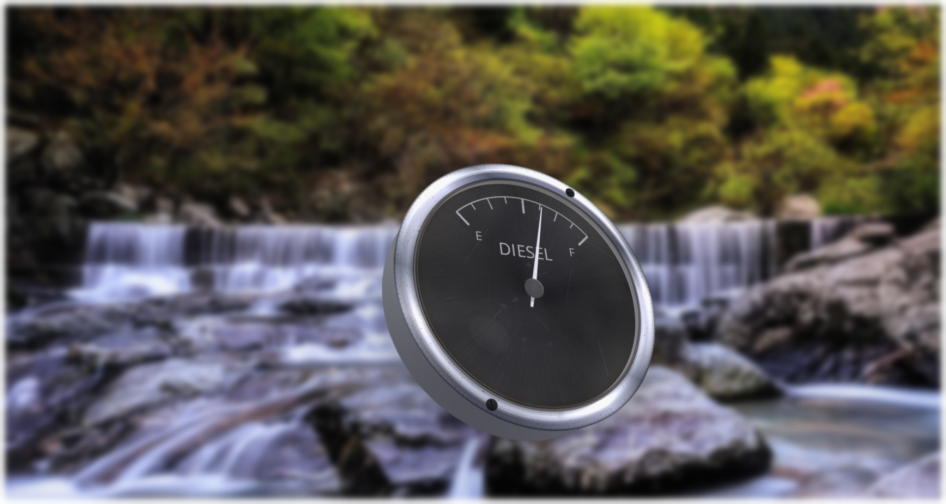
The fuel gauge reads **0.625**
